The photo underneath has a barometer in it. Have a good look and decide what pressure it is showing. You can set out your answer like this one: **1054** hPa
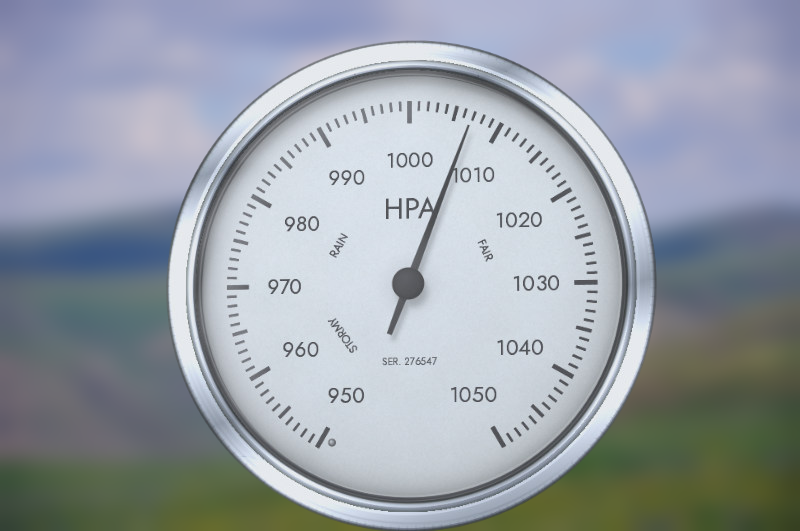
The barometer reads **1007** hPa
